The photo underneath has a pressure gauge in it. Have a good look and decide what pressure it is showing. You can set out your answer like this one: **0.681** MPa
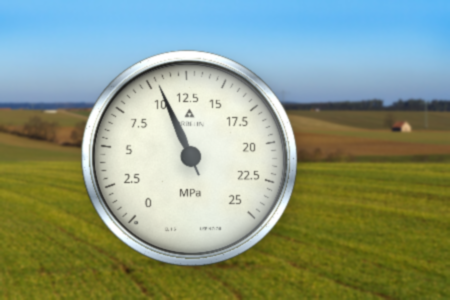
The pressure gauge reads **10.5** MPa
